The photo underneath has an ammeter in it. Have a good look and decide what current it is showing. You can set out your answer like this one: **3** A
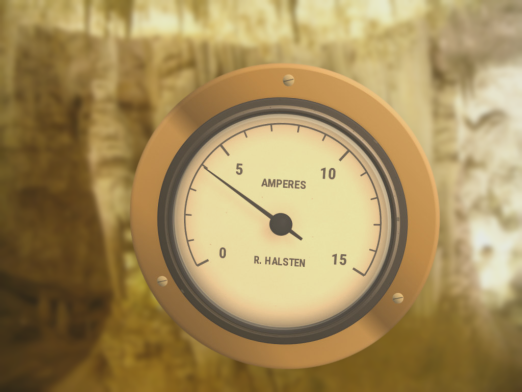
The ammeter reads **4** A
